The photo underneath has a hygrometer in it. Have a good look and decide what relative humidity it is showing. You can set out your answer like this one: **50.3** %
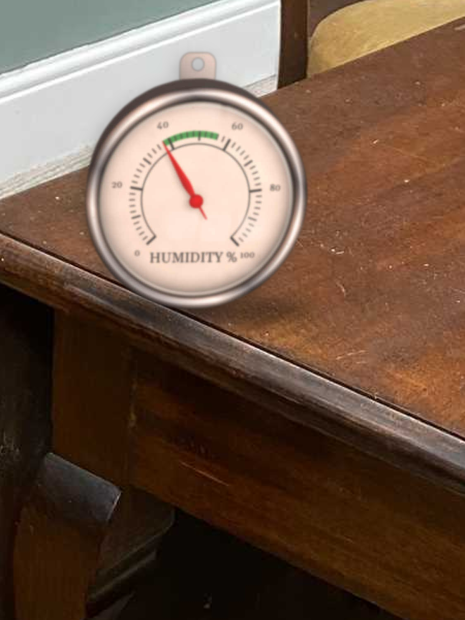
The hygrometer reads **38** %
